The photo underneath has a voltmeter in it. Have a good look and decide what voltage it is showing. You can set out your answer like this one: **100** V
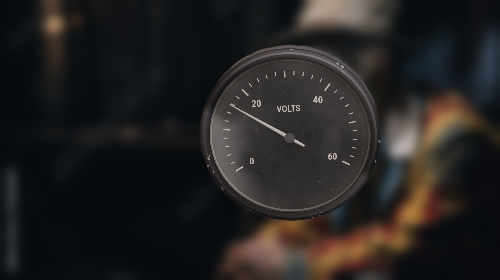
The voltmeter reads **16** V
